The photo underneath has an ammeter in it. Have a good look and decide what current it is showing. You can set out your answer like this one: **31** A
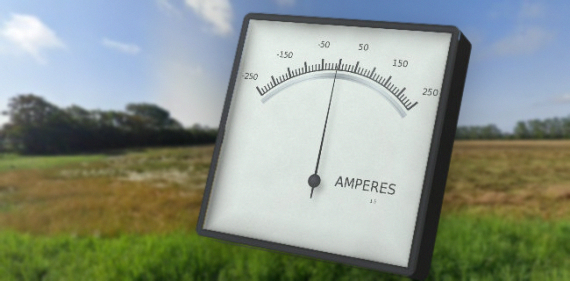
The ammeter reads **0** A
